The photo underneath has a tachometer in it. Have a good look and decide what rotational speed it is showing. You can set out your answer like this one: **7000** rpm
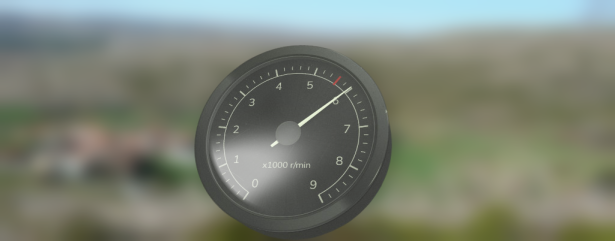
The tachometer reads **6000** rpm
